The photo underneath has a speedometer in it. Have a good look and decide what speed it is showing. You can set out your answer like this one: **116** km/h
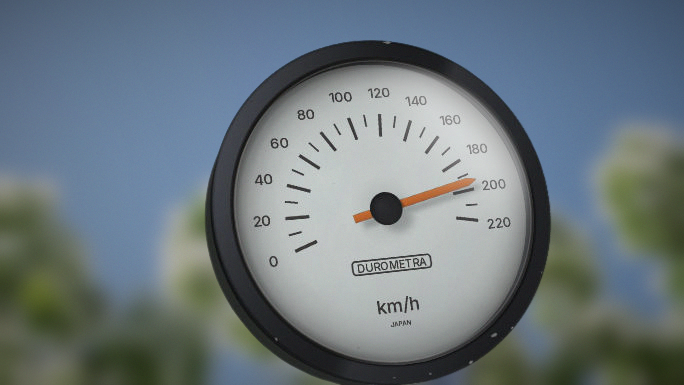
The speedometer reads **195** km/h
